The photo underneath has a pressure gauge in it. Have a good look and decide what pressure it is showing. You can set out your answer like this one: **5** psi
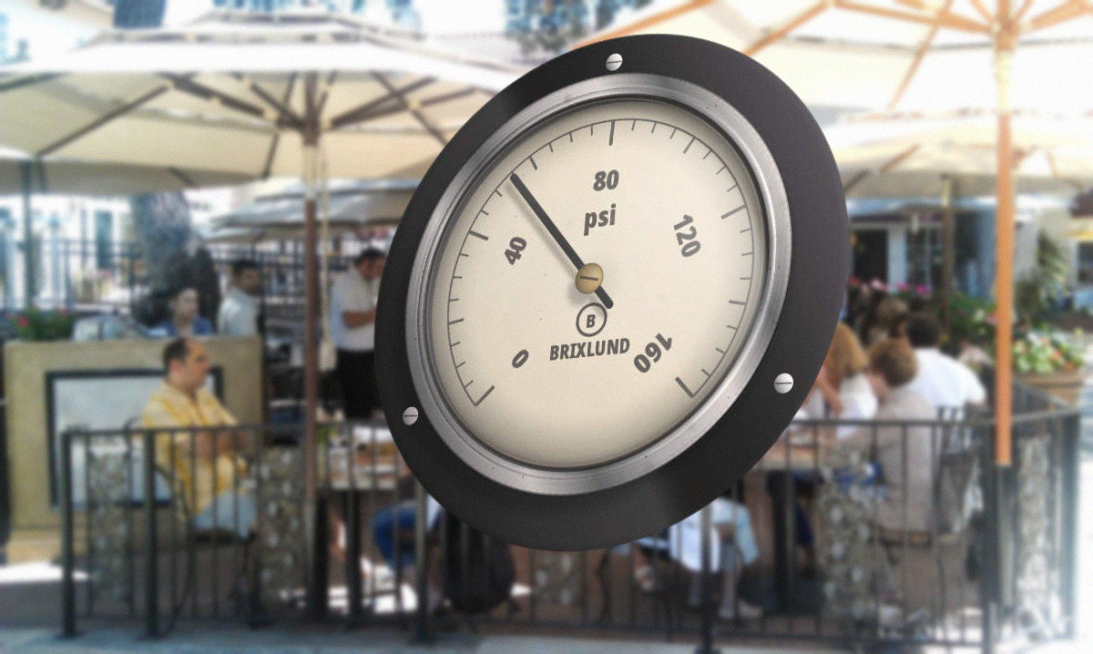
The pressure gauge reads **55** psi
